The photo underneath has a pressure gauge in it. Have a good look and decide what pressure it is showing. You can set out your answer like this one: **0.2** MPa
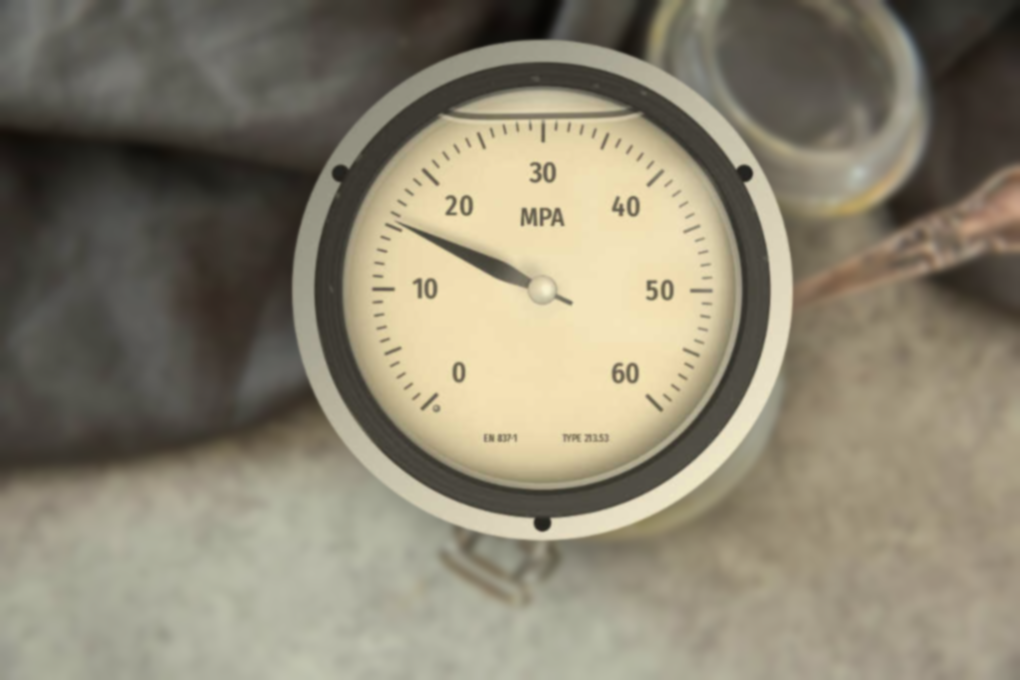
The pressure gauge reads **15.5** MPa
